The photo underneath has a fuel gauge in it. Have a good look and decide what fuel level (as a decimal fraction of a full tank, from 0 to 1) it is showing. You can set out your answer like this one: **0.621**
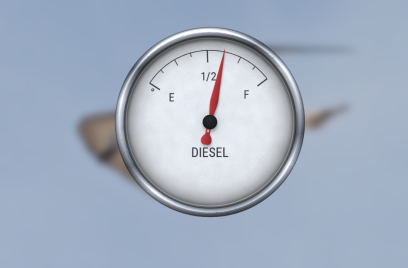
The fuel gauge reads **0.625**
